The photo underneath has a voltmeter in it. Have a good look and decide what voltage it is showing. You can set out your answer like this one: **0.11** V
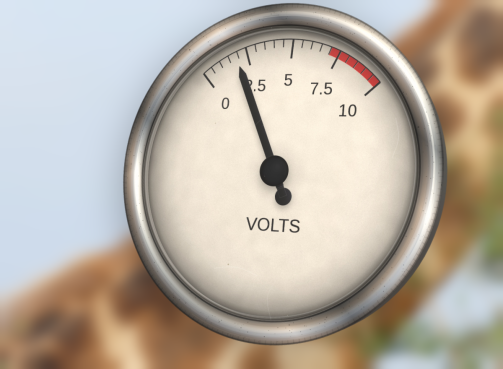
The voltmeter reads **2** V
